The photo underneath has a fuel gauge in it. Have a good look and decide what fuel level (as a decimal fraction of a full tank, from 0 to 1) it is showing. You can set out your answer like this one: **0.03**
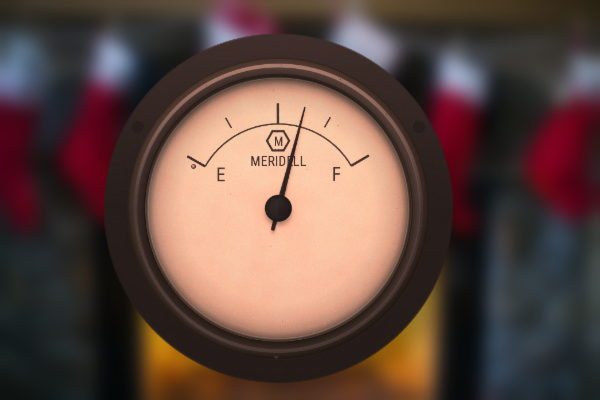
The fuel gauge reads **0.625**
